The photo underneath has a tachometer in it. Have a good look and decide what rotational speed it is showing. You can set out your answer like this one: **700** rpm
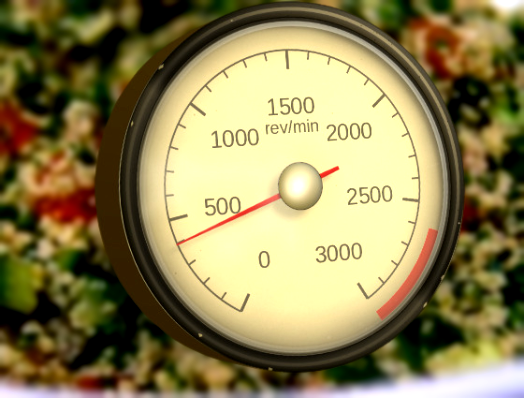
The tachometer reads **400** rpm
